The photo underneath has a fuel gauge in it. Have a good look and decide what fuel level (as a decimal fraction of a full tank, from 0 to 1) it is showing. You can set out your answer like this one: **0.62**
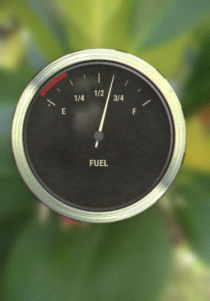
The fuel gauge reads **0.625**
